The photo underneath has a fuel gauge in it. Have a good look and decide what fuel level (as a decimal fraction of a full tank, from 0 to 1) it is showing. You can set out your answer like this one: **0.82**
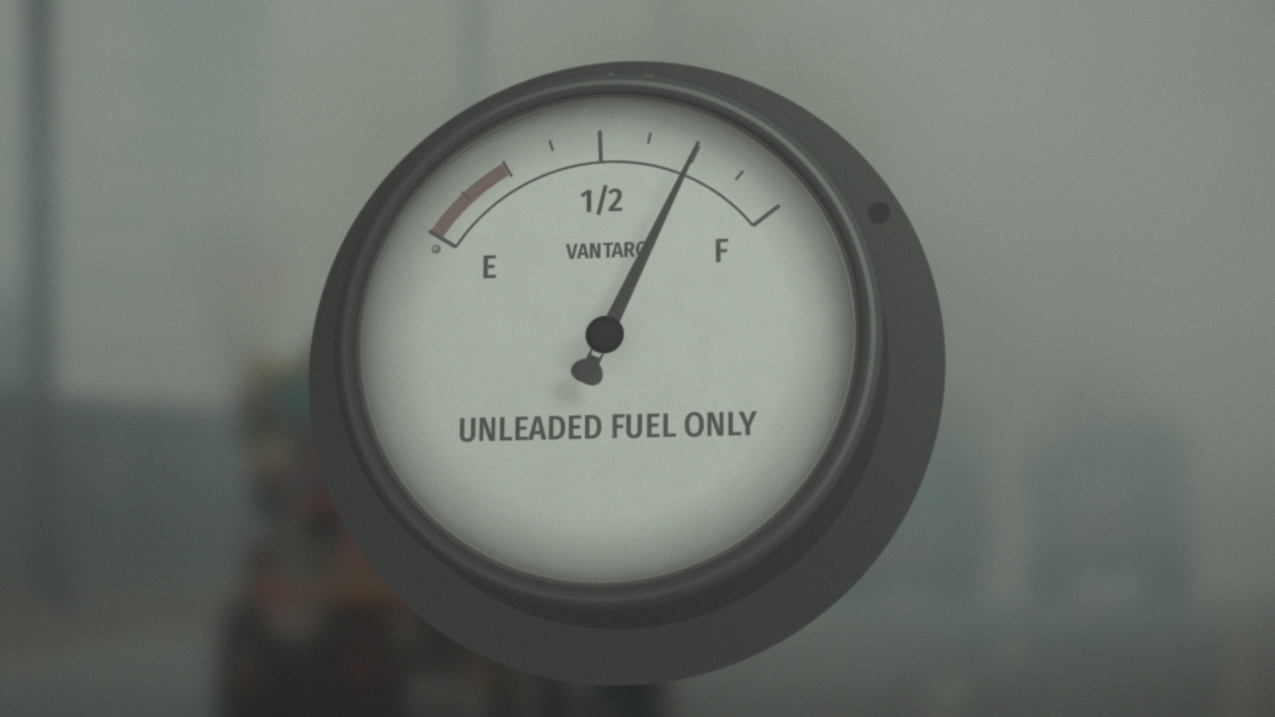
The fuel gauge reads **0.75**
